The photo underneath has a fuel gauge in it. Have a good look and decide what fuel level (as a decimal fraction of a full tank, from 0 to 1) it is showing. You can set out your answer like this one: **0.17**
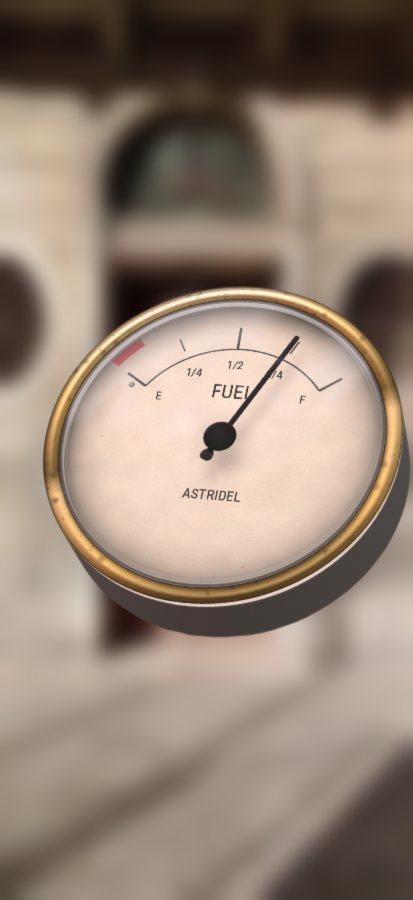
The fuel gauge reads **0.75**
